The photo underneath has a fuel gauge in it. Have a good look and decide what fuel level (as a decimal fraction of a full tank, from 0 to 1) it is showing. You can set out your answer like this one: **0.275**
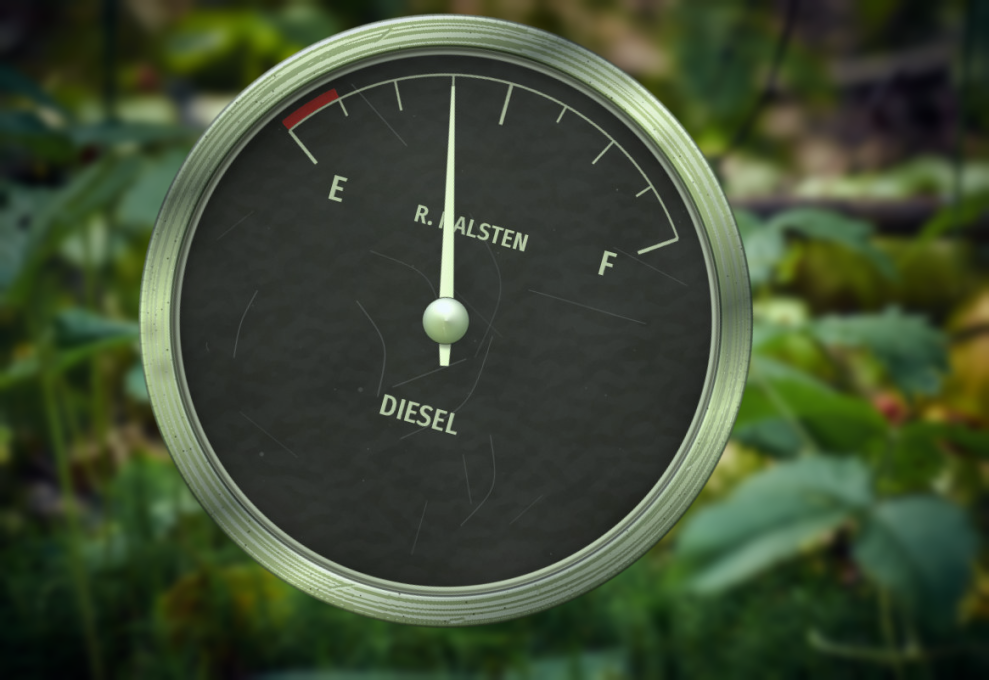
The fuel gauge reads **0.375**
